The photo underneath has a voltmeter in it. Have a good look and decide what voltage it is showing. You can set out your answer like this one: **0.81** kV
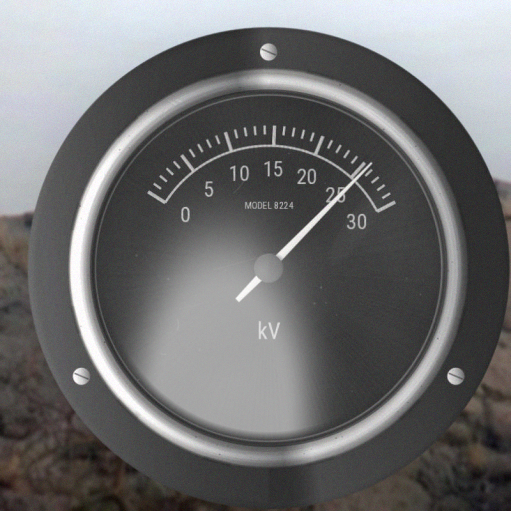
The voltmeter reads **25.5** kV
